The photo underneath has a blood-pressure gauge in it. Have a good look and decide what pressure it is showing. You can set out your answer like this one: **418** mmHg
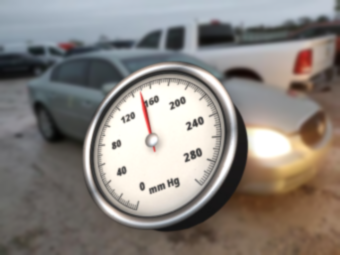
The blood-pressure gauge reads **150** mmHg
